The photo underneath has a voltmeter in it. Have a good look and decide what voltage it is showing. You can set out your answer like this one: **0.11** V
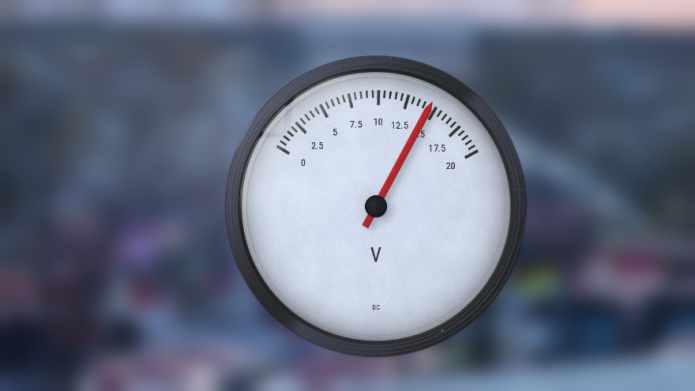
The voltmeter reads **14.5** V
